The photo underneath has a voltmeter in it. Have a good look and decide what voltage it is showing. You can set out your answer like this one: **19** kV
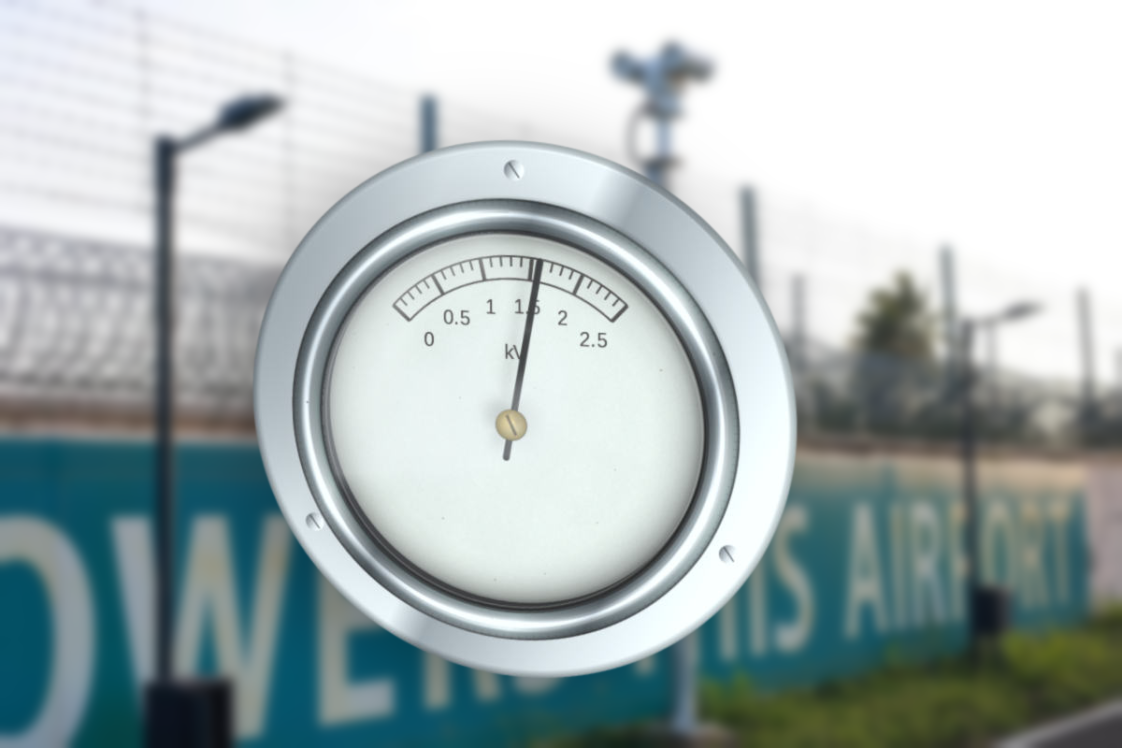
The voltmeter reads **1.6** kV
